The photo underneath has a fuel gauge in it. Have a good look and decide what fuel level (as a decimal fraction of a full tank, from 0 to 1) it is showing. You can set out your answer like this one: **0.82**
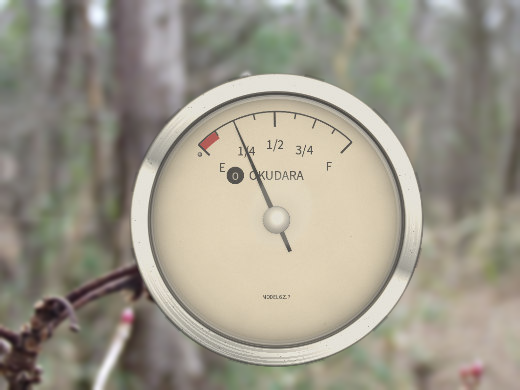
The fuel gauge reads **0.25**
